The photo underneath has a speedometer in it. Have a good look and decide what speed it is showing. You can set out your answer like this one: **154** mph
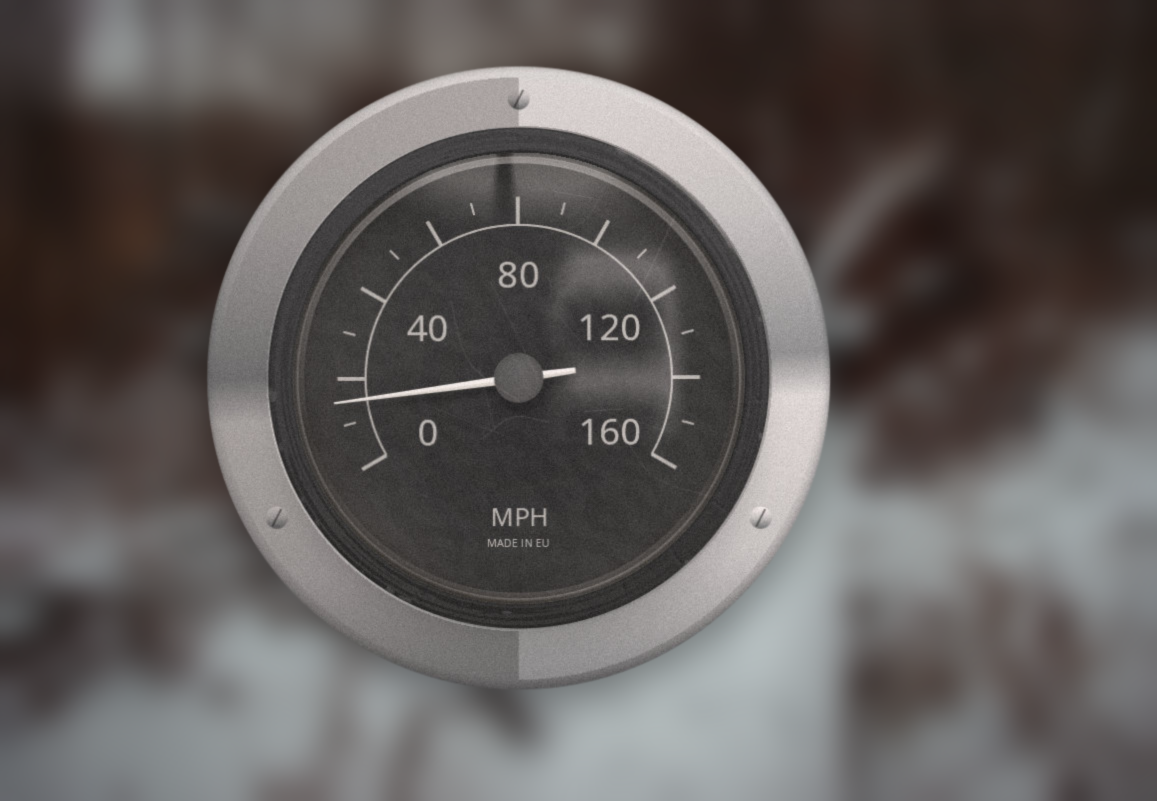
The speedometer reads **15** mph
